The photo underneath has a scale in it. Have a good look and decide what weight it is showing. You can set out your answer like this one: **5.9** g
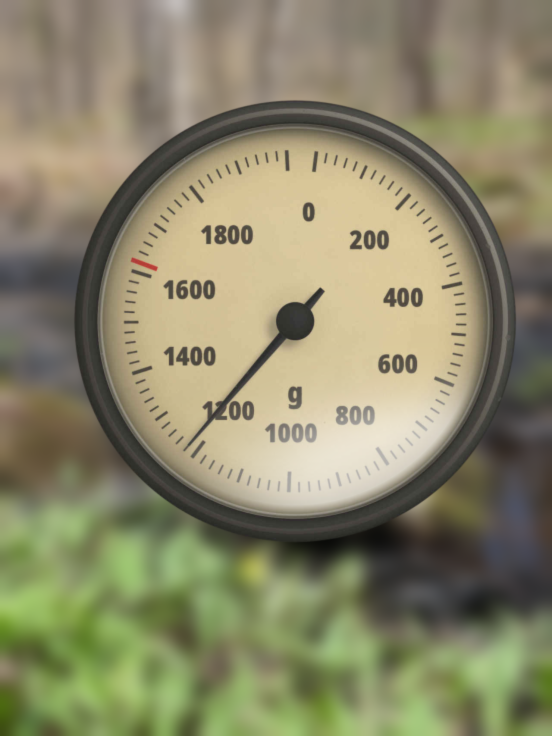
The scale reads **1220** g
